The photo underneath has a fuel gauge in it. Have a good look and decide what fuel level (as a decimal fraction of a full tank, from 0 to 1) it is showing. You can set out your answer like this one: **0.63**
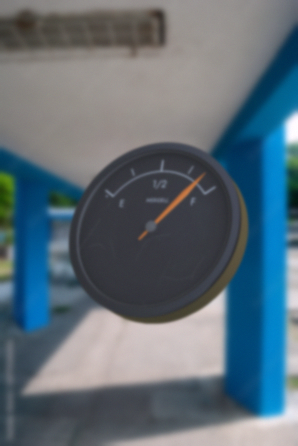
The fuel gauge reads **0.875**
